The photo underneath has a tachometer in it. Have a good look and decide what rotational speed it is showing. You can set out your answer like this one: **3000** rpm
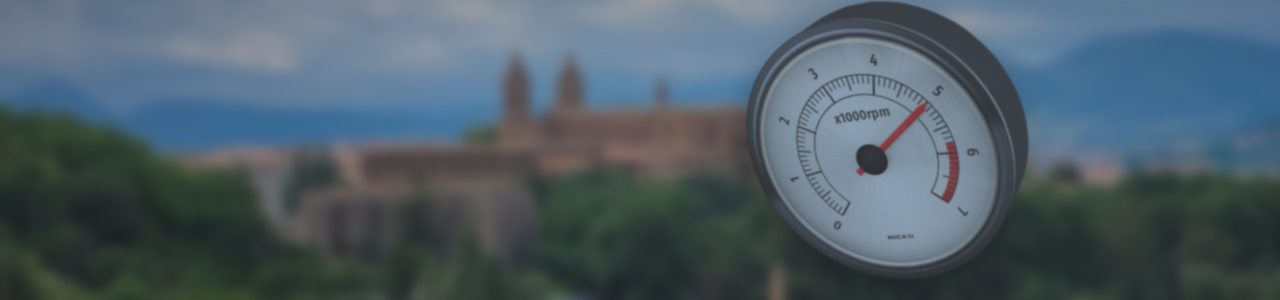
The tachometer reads **5000** rpm
